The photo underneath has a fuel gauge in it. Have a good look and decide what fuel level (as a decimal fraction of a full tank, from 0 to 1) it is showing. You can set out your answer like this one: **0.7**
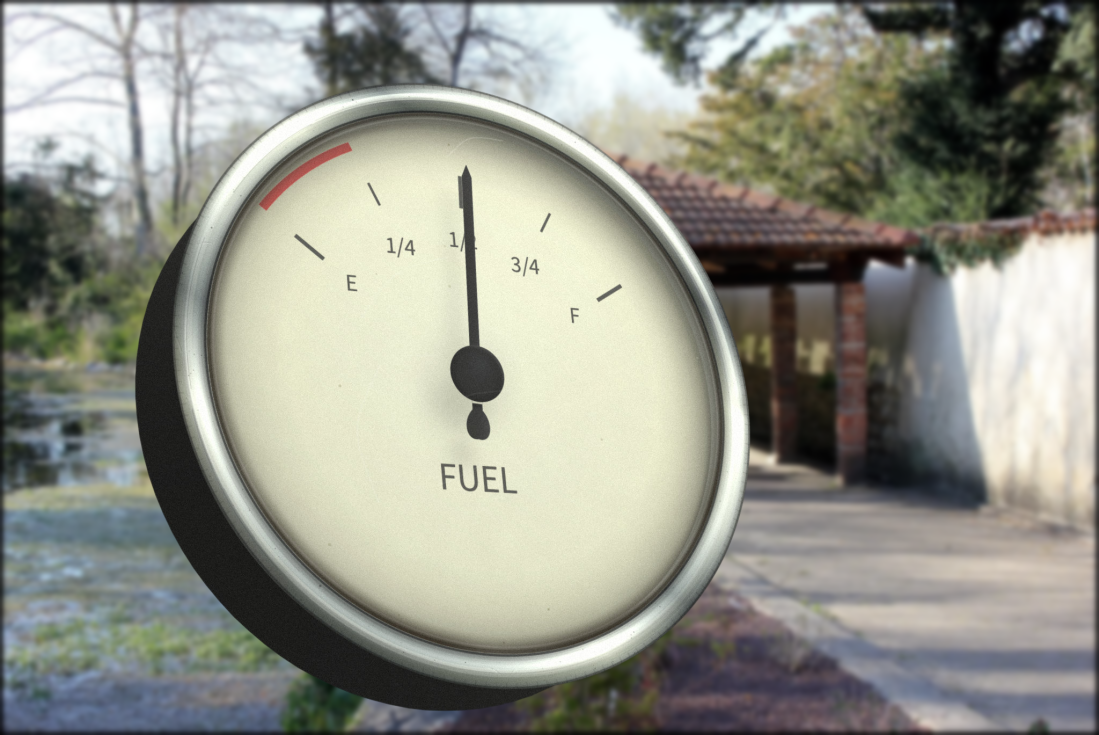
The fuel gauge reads **0.5**
